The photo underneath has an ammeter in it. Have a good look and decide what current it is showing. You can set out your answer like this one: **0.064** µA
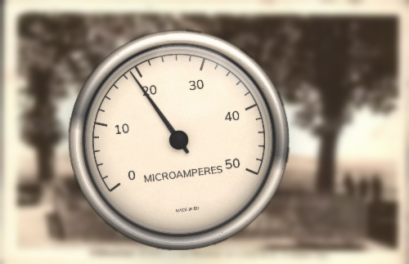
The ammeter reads **19** µA
